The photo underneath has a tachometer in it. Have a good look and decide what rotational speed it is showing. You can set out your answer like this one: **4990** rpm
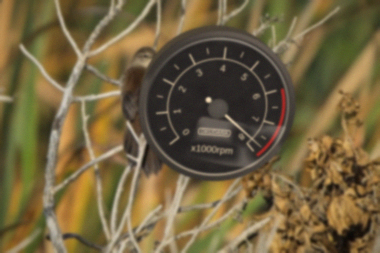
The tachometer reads **7750** rpm
